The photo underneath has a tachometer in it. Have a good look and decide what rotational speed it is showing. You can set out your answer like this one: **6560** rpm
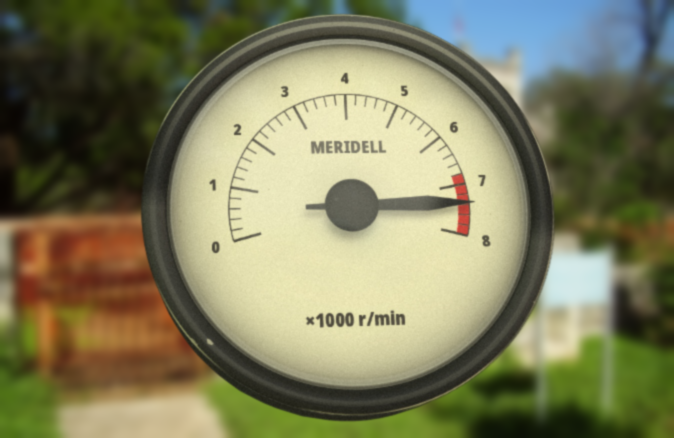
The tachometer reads **7400** rpm
